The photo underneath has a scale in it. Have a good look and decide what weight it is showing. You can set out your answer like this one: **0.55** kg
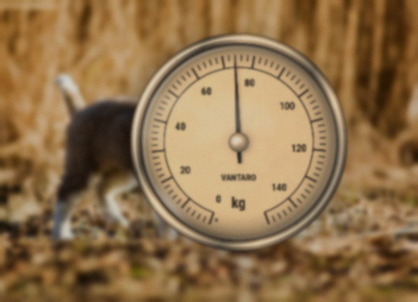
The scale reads **74** kg
